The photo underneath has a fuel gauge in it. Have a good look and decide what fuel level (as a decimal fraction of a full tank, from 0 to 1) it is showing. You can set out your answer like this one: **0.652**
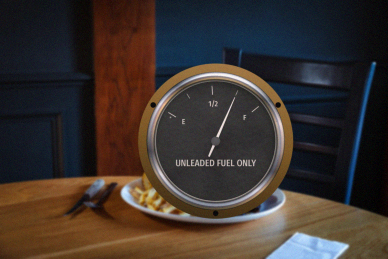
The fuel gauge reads **0.75**
